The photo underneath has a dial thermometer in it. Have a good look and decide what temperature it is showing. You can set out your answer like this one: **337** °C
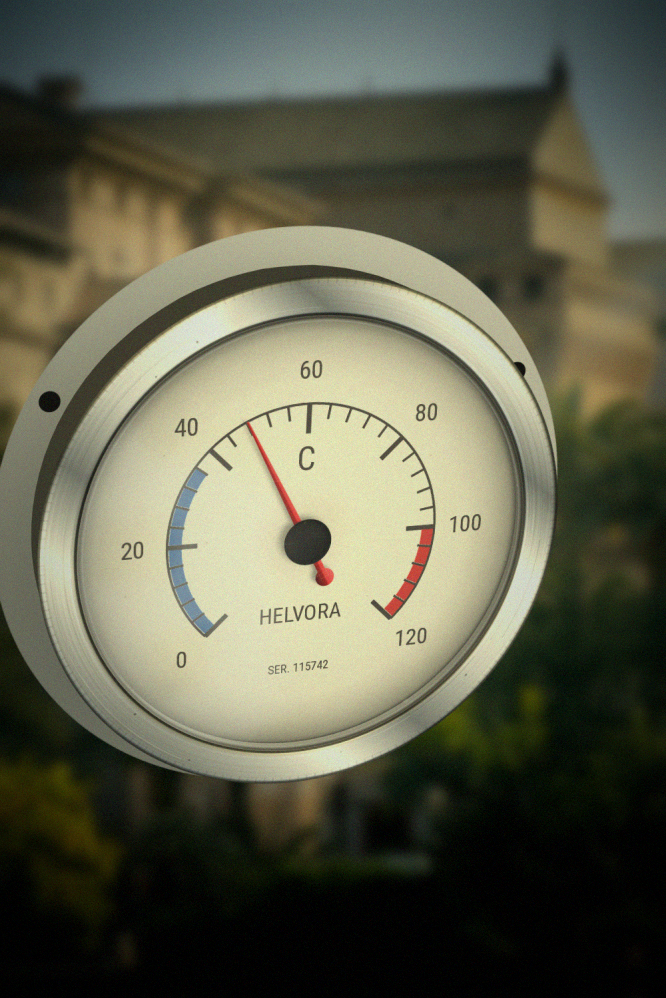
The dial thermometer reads **48** °C
